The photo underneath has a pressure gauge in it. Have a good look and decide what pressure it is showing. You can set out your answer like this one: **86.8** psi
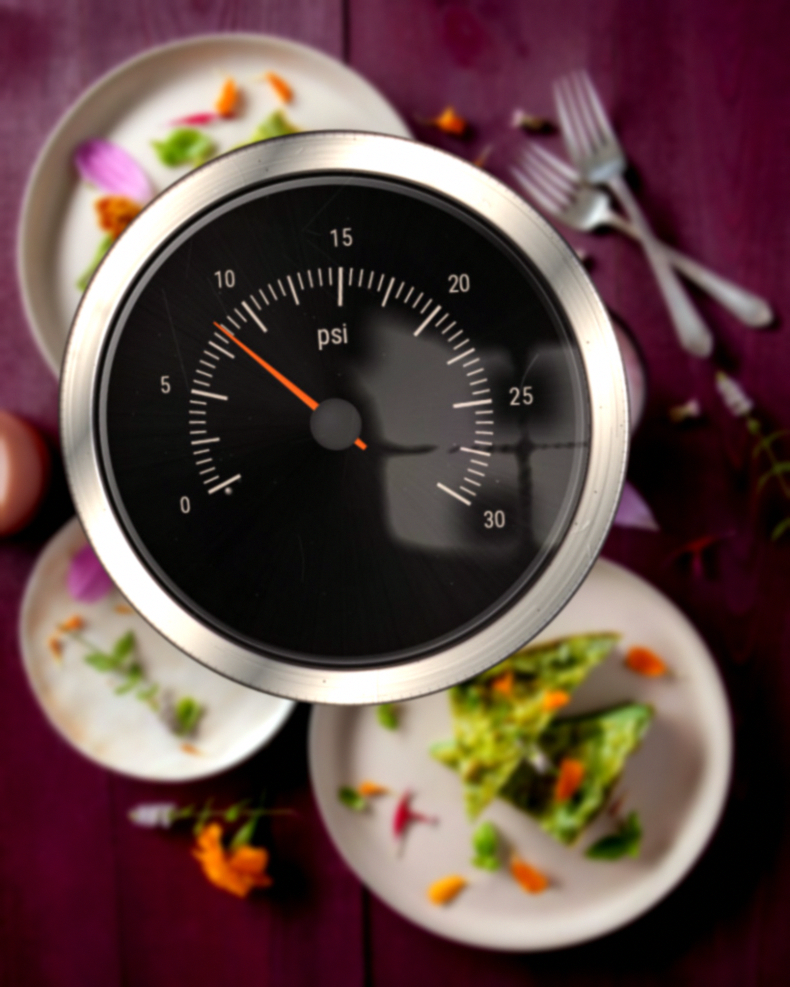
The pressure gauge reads **8.5** psi
